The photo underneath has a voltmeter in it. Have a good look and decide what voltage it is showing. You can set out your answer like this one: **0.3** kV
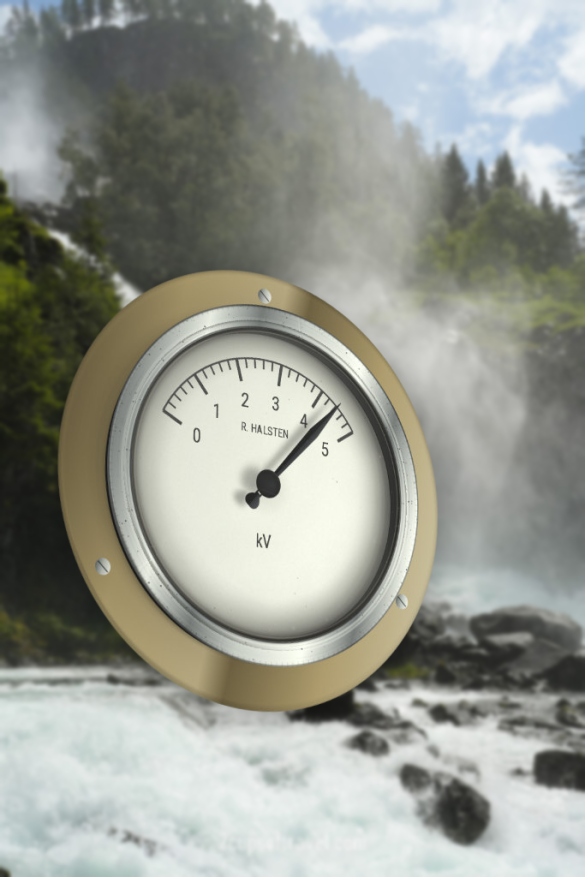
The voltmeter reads **4.4** kV
